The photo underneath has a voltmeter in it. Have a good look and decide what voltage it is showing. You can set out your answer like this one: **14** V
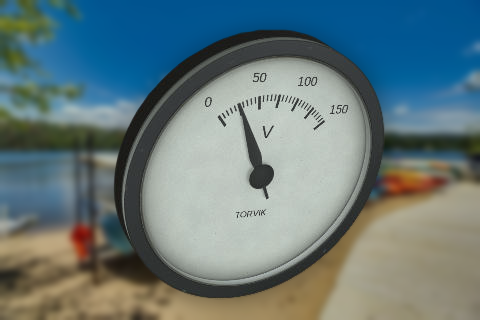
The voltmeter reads **25** V
